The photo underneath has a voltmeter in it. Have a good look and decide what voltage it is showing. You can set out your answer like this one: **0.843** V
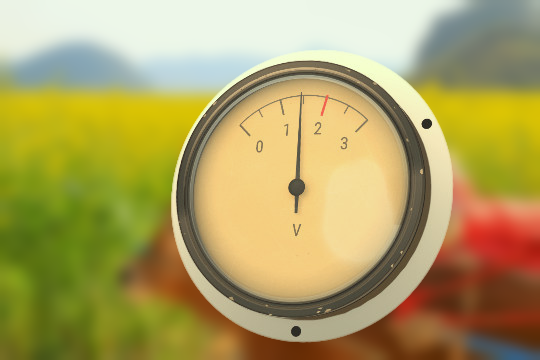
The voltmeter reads **1.5** V
